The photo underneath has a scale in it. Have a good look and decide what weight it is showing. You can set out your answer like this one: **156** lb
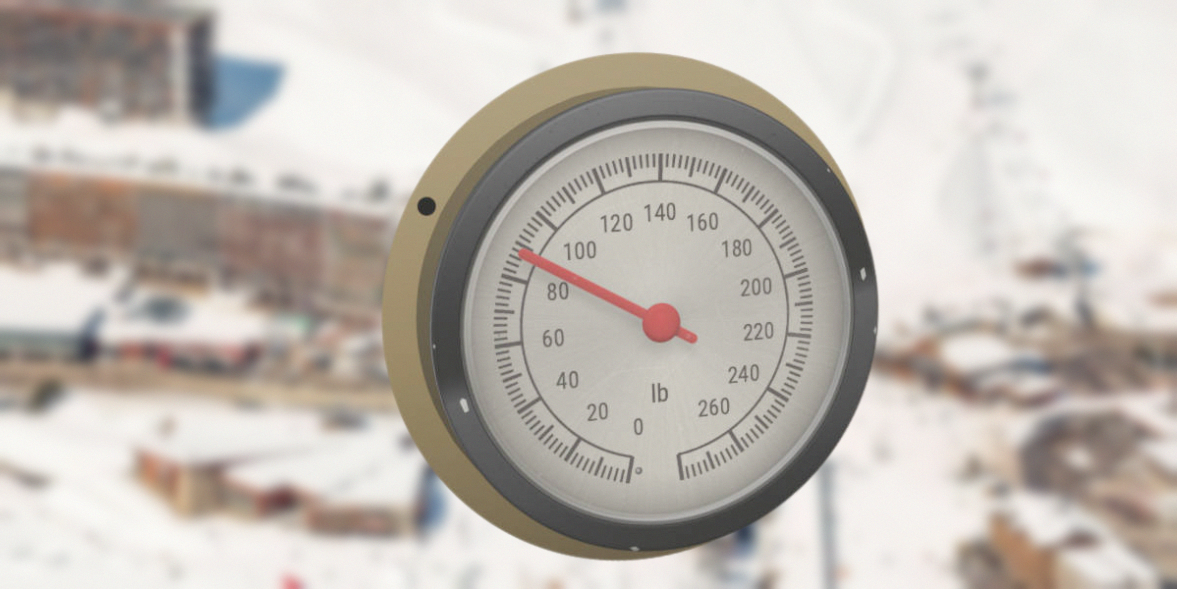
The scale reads **88** lb
